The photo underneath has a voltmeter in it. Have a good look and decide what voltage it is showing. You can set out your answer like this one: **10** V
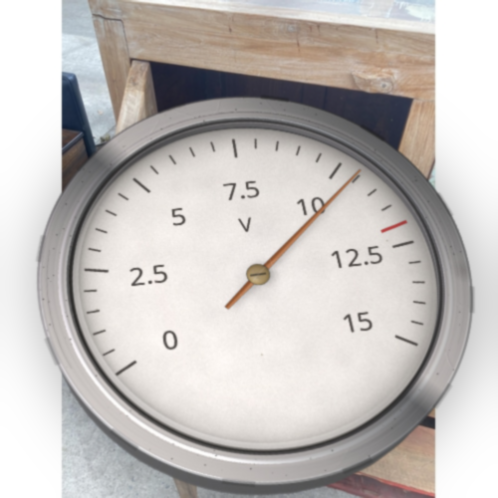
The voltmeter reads **10.5** V
